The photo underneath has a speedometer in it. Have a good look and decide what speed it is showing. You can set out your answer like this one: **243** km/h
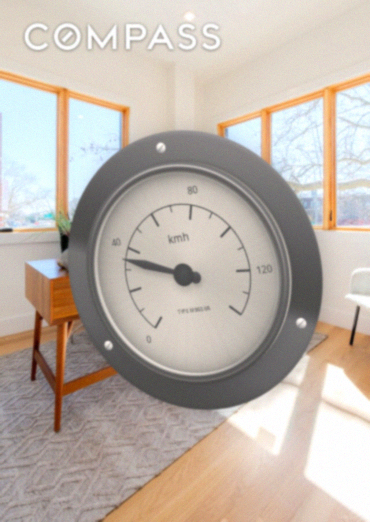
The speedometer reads **35** km/h
